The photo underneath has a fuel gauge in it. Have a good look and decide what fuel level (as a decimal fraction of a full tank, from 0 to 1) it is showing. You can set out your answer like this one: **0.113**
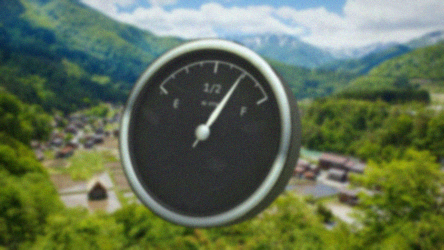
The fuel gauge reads **0.75**
